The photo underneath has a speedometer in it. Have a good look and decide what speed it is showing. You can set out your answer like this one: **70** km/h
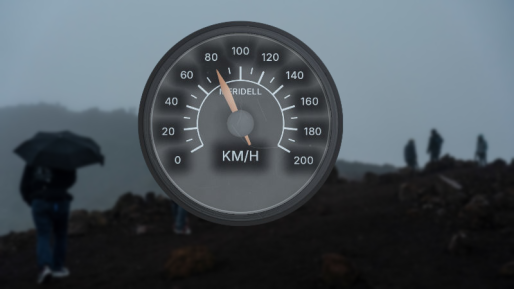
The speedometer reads **80** km/h
